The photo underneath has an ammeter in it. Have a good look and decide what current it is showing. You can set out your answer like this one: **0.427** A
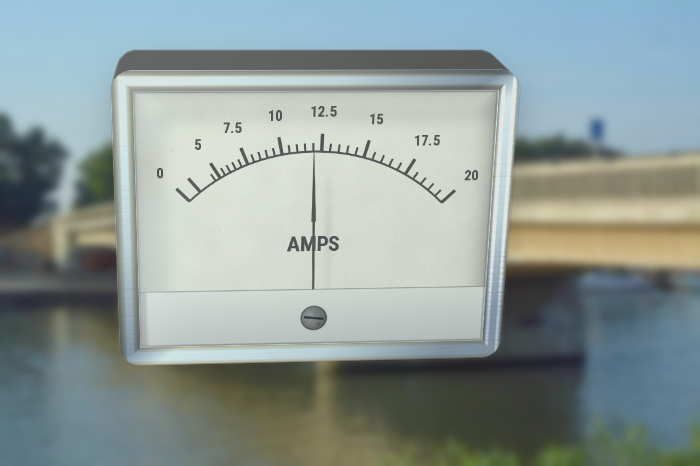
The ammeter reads **12** A
